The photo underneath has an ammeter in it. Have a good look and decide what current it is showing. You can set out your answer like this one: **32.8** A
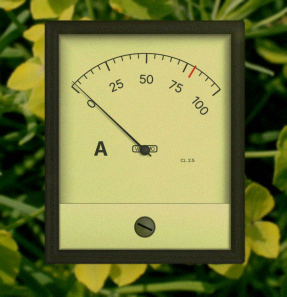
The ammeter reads **2.5** A
